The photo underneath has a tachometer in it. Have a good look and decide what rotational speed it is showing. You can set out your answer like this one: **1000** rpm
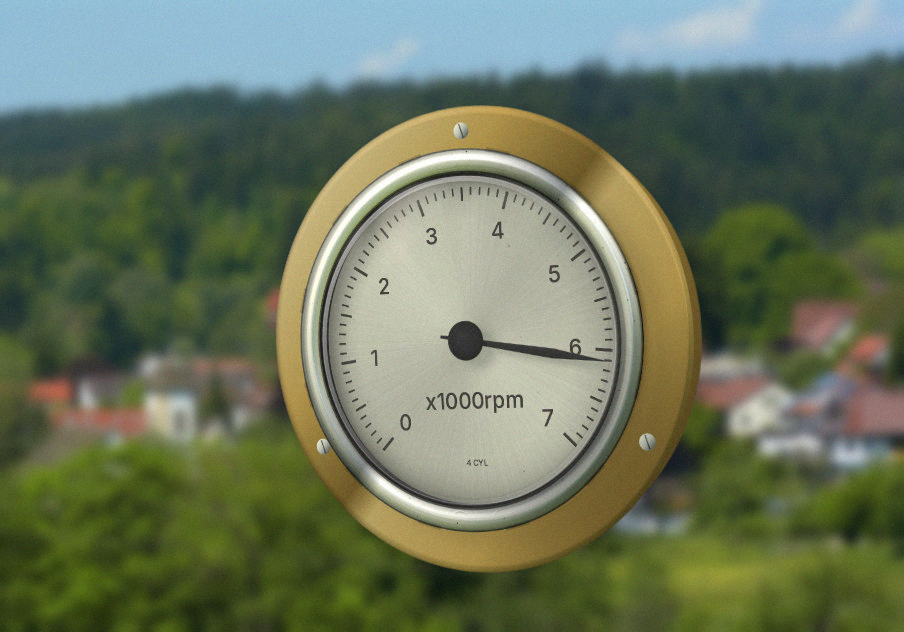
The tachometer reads **6100** rpm
